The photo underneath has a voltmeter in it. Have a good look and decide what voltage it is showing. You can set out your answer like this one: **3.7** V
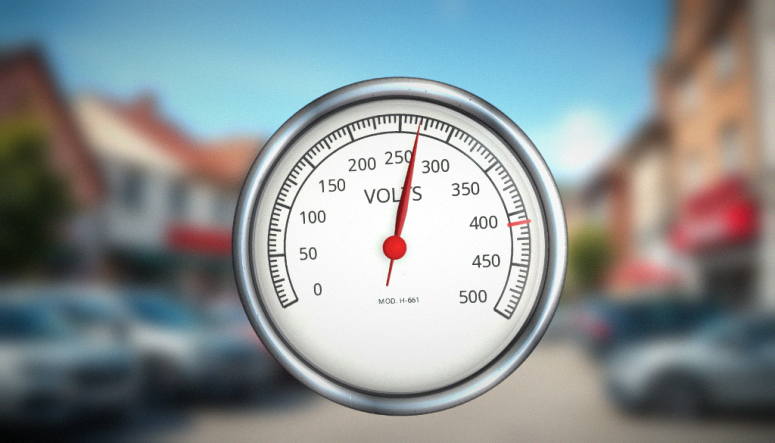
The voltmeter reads **270** V
